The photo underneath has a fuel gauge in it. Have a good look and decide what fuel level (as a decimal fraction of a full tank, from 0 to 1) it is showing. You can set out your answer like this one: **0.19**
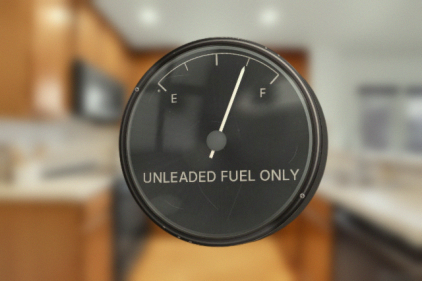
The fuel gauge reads **0.75**
